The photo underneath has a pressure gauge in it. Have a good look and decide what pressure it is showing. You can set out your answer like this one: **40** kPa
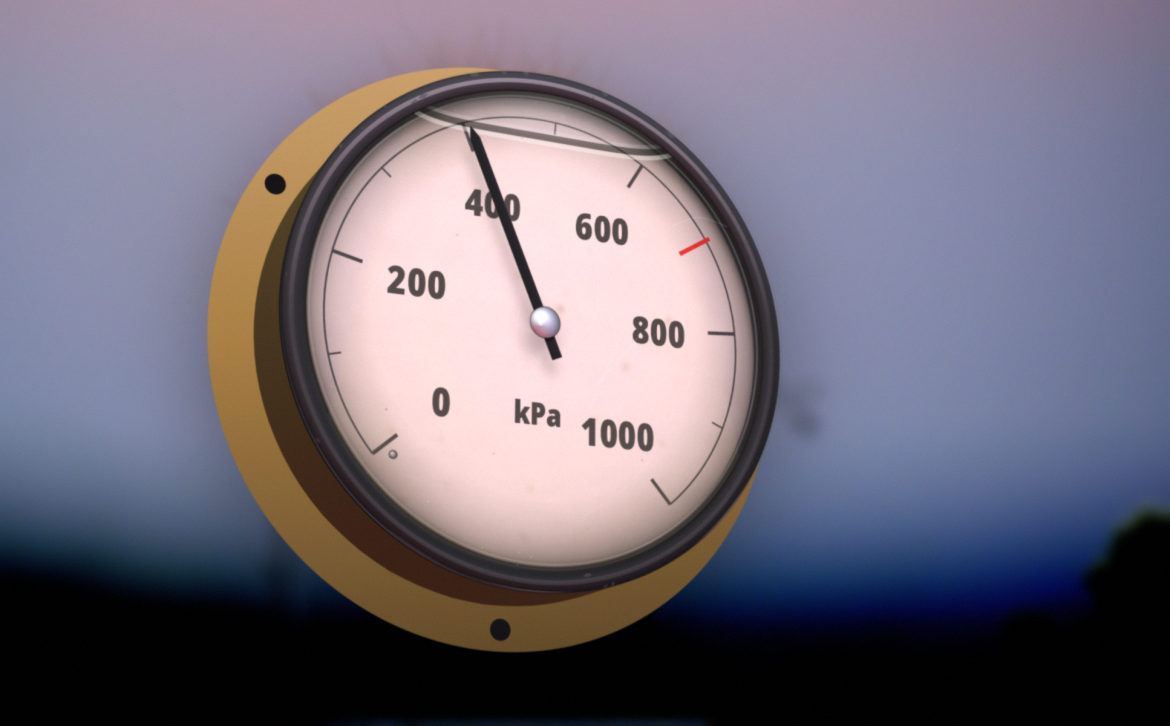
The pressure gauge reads **400** kPa
